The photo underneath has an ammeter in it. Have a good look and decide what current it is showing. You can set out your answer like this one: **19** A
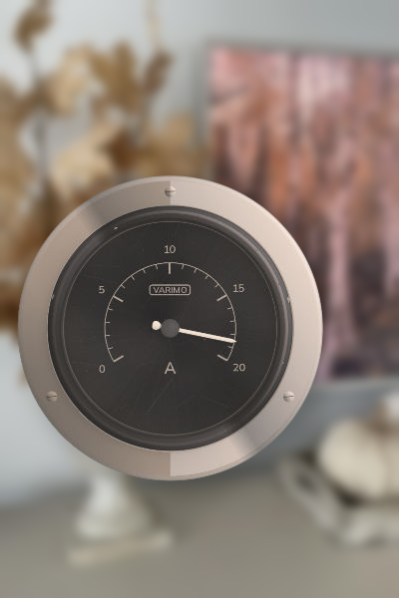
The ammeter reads **18.5** A
